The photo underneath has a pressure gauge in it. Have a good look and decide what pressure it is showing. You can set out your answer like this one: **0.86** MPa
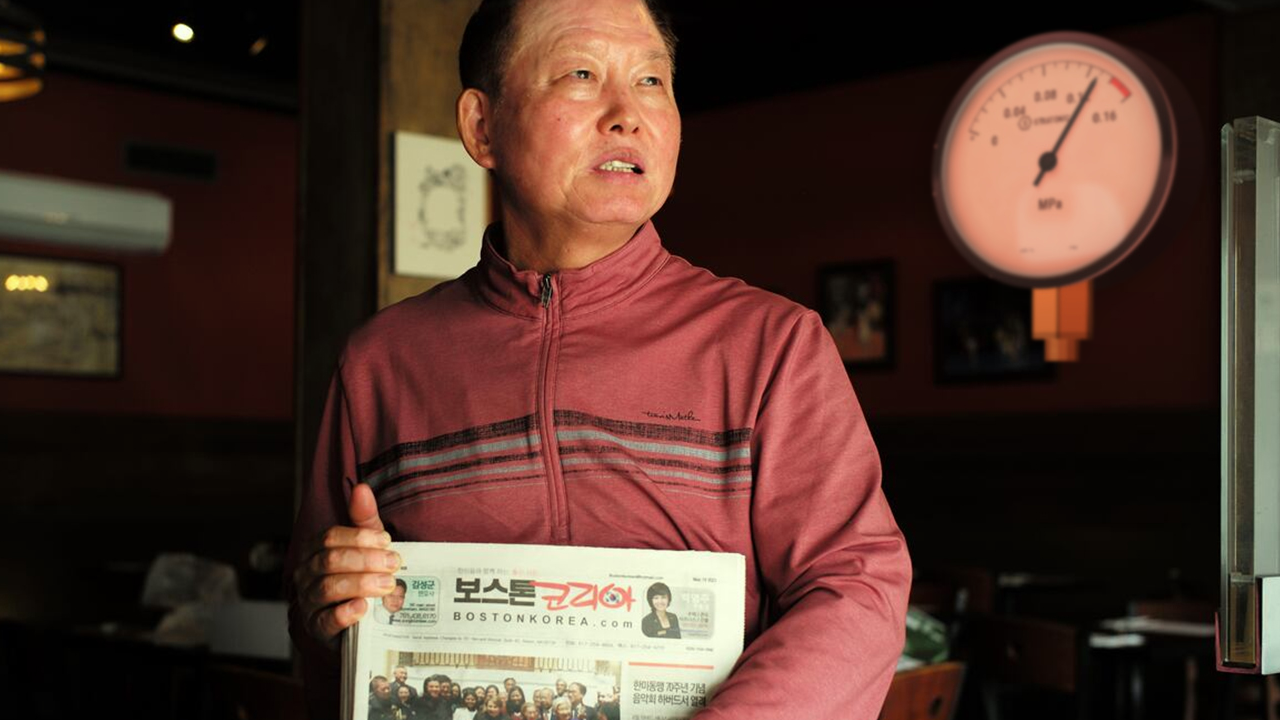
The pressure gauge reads **0.13** MPa
